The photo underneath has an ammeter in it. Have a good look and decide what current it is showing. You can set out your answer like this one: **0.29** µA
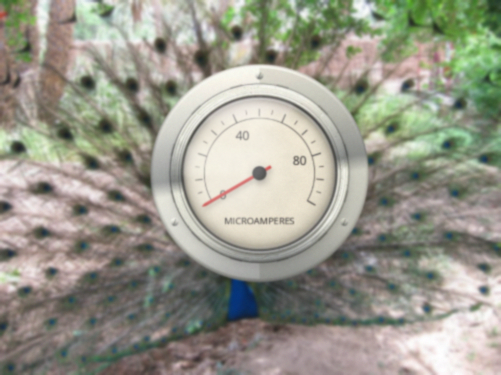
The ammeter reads **0** µA
